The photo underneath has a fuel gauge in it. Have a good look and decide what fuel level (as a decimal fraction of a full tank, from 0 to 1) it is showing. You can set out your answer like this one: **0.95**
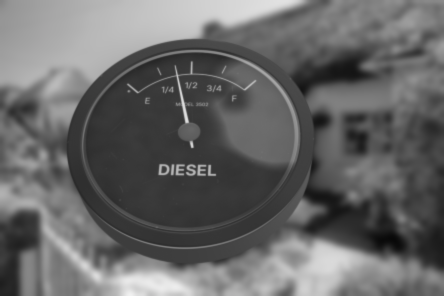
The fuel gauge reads **0.375**
